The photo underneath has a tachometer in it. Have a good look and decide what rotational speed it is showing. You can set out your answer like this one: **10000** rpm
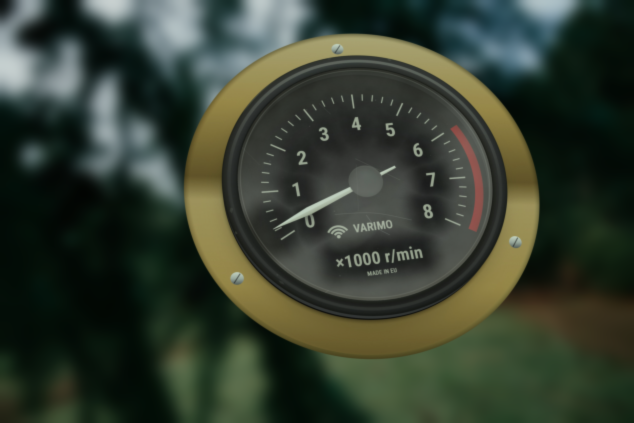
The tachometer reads **200** rpm
